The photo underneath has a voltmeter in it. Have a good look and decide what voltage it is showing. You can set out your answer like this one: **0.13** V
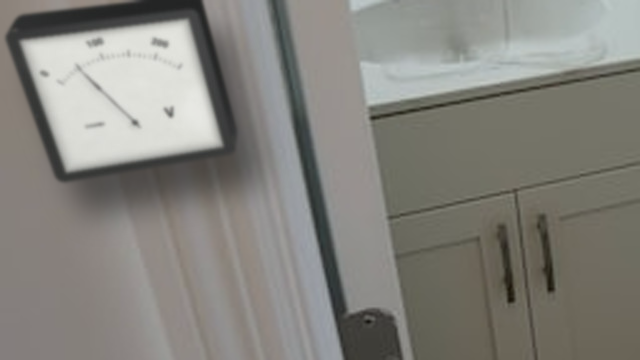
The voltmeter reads **50** V
